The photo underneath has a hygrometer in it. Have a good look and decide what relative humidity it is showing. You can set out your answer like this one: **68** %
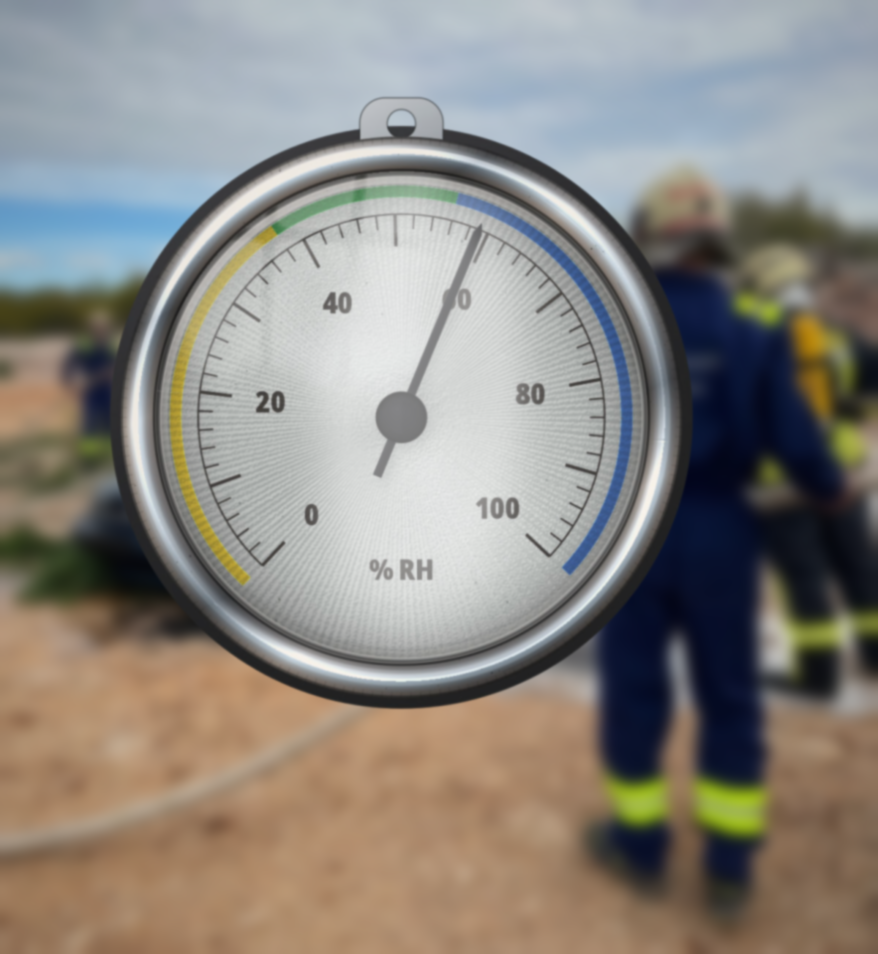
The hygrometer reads **59** %
